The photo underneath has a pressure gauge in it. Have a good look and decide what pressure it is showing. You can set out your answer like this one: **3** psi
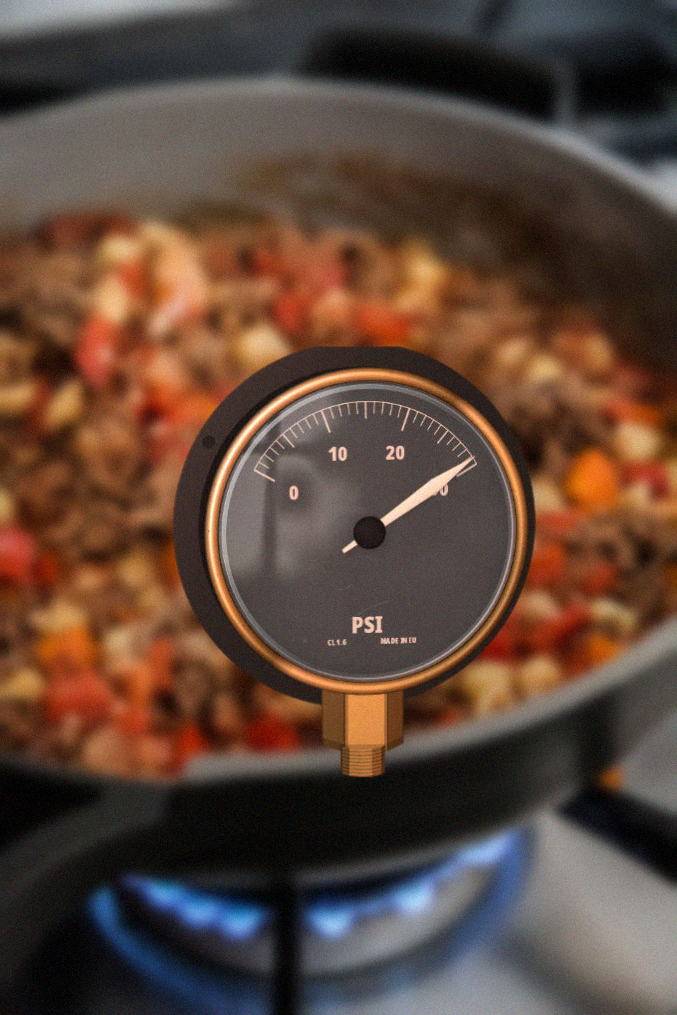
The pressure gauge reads **29** psi
